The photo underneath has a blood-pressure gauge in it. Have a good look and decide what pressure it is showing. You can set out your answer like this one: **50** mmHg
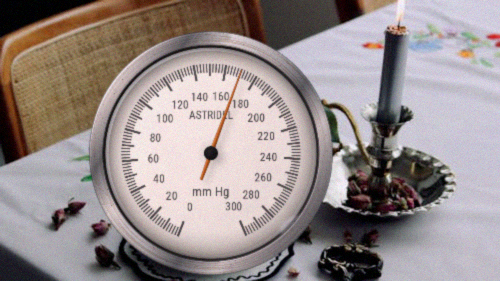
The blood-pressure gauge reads **170** mmHg
